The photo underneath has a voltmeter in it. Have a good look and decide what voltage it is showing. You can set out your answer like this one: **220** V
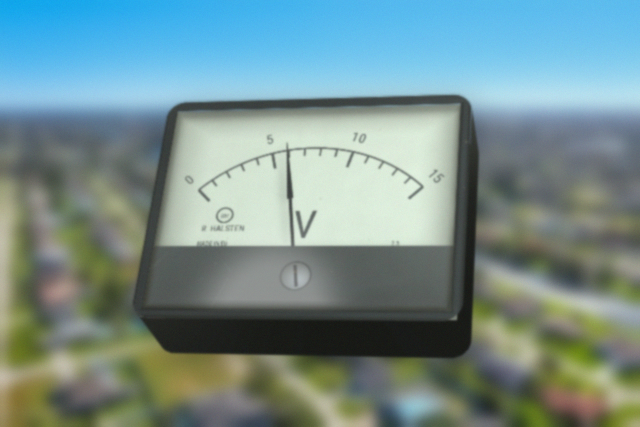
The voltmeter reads **6** V
